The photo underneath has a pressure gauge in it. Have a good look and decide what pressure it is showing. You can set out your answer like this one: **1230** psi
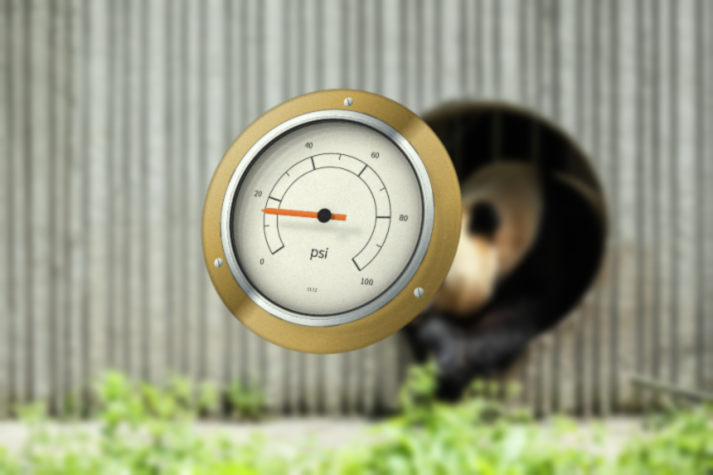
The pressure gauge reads **15** psi
